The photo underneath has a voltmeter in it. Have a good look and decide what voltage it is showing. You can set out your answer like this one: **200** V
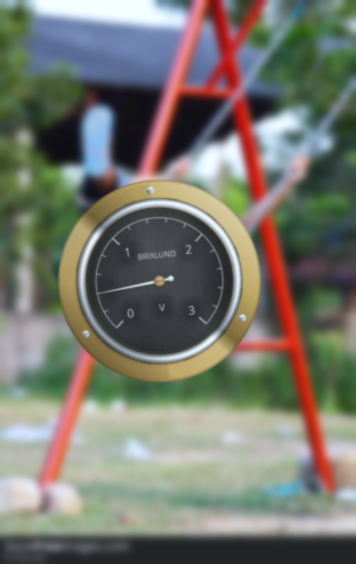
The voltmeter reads **0.4** V
